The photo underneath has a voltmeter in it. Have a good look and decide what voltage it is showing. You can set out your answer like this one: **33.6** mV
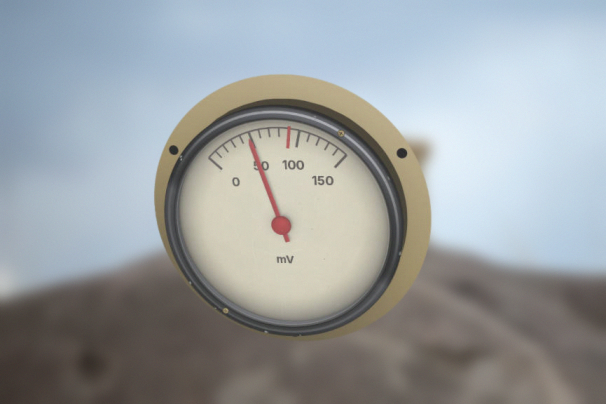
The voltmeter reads **50** mV
